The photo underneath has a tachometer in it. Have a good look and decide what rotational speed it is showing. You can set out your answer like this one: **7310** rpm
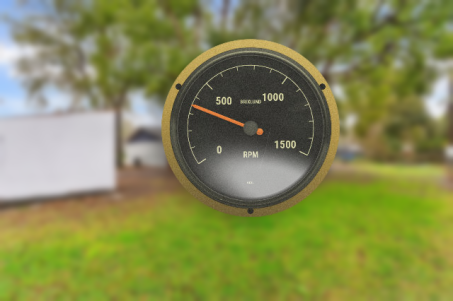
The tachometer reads **350** rpm
